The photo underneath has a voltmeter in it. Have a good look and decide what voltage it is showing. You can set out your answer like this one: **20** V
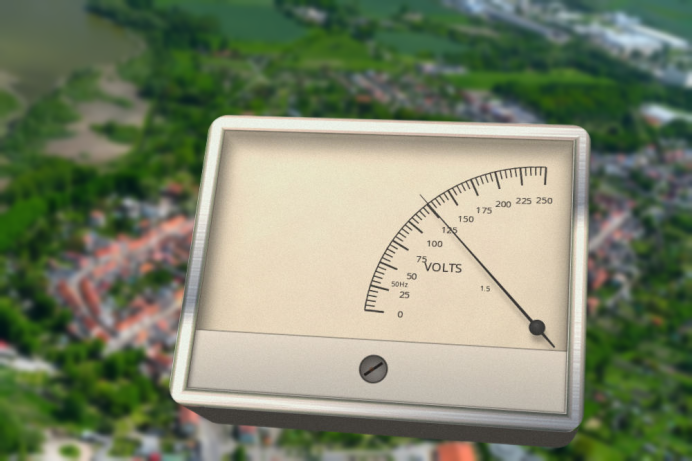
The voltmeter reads **125** V
